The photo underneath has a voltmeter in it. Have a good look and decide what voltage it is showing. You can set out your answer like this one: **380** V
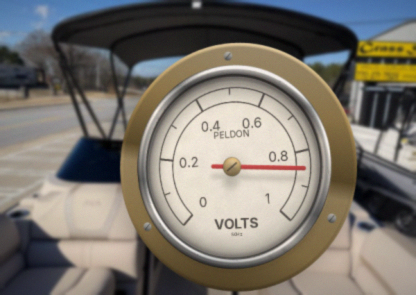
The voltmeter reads **0.85** V
